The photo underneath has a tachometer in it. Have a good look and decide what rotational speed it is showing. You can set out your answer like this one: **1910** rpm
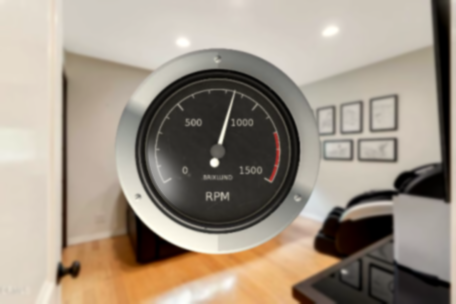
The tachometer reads **850** rpm
